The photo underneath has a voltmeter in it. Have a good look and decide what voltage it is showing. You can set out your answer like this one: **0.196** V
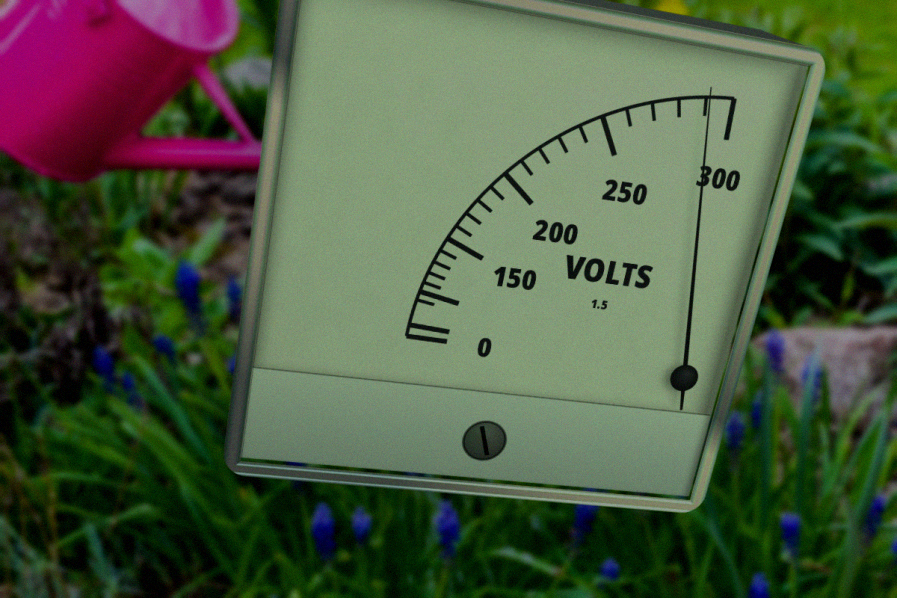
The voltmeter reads **290** V
